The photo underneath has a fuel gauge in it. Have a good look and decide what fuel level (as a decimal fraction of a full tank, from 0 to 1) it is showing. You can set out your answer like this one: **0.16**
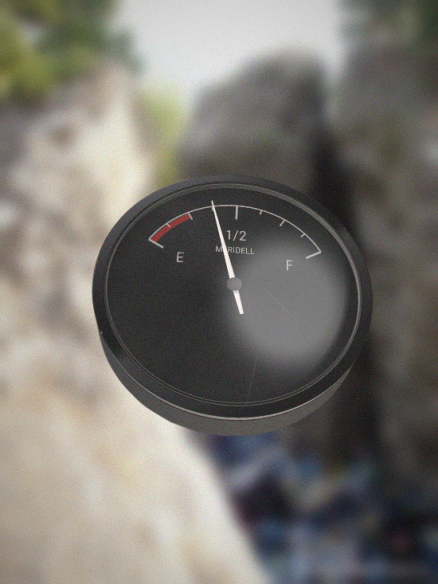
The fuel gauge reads **0.375**
